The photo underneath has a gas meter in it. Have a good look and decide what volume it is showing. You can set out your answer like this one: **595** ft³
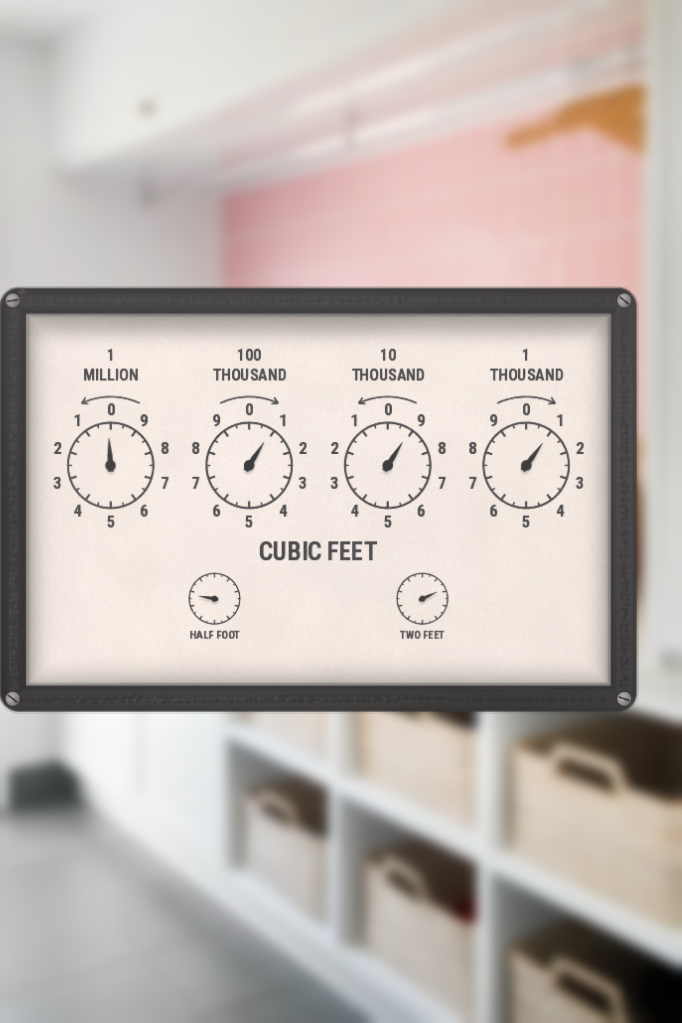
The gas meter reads **9100** ft³
